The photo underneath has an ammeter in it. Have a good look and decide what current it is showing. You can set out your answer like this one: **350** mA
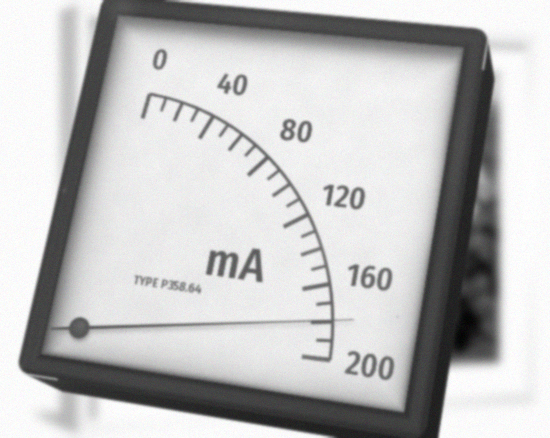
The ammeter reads **180** mA
